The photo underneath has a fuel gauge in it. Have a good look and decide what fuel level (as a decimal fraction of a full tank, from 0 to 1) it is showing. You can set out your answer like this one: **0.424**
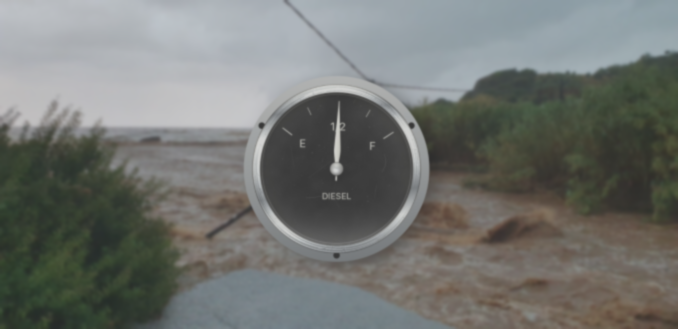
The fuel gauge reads **0.5**
